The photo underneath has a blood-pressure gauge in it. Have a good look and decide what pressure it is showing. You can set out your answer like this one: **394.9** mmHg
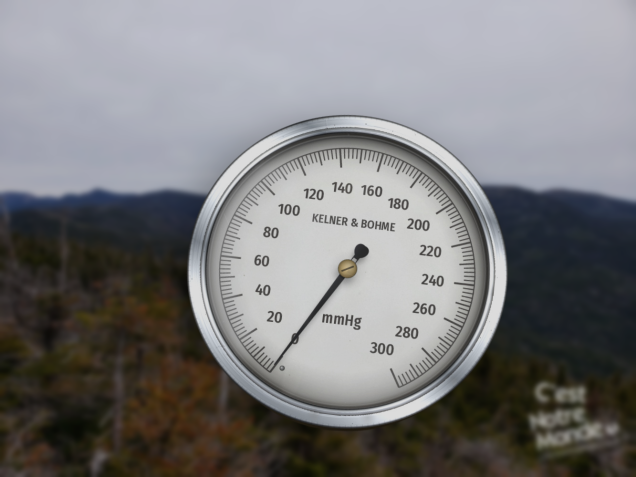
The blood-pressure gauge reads **0** mmHg
